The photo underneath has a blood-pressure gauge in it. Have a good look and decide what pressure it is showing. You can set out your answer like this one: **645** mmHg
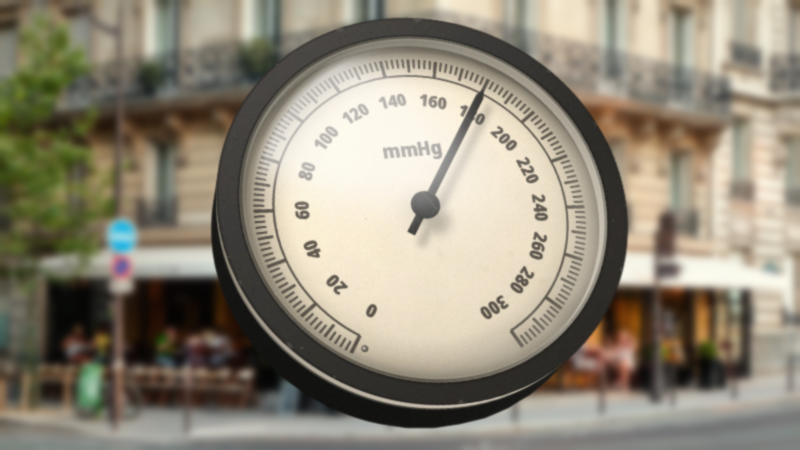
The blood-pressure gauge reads **180** mmHg
